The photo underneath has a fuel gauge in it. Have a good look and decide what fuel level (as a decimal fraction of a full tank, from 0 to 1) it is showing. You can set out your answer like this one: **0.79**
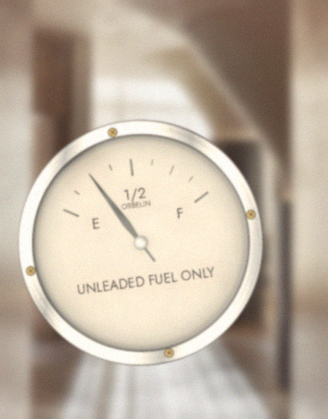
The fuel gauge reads **0.25**
